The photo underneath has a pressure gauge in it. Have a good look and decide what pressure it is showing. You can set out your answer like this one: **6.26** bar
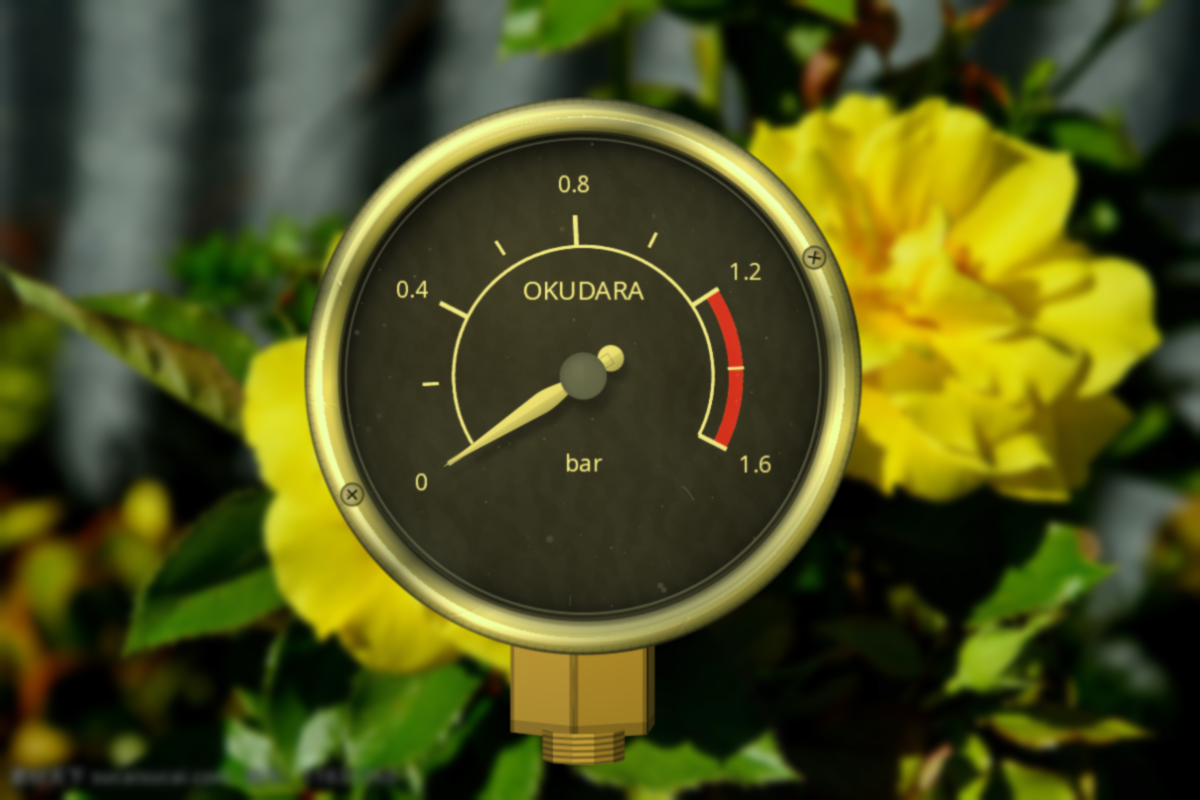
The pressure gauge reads **0** bar
